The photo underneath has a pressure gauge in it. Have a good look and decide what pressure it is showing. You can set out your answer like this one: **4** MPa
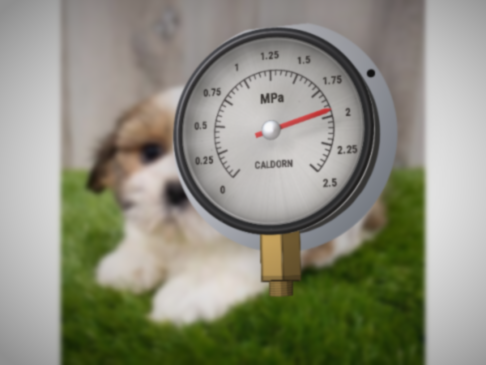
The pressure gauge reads **1.95** MPa
